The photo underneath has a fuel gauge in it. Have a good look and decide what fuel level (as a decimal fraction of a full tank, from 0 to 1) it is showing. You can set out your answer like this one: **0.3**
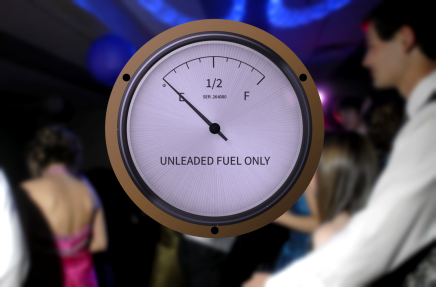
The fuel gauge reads **0**
